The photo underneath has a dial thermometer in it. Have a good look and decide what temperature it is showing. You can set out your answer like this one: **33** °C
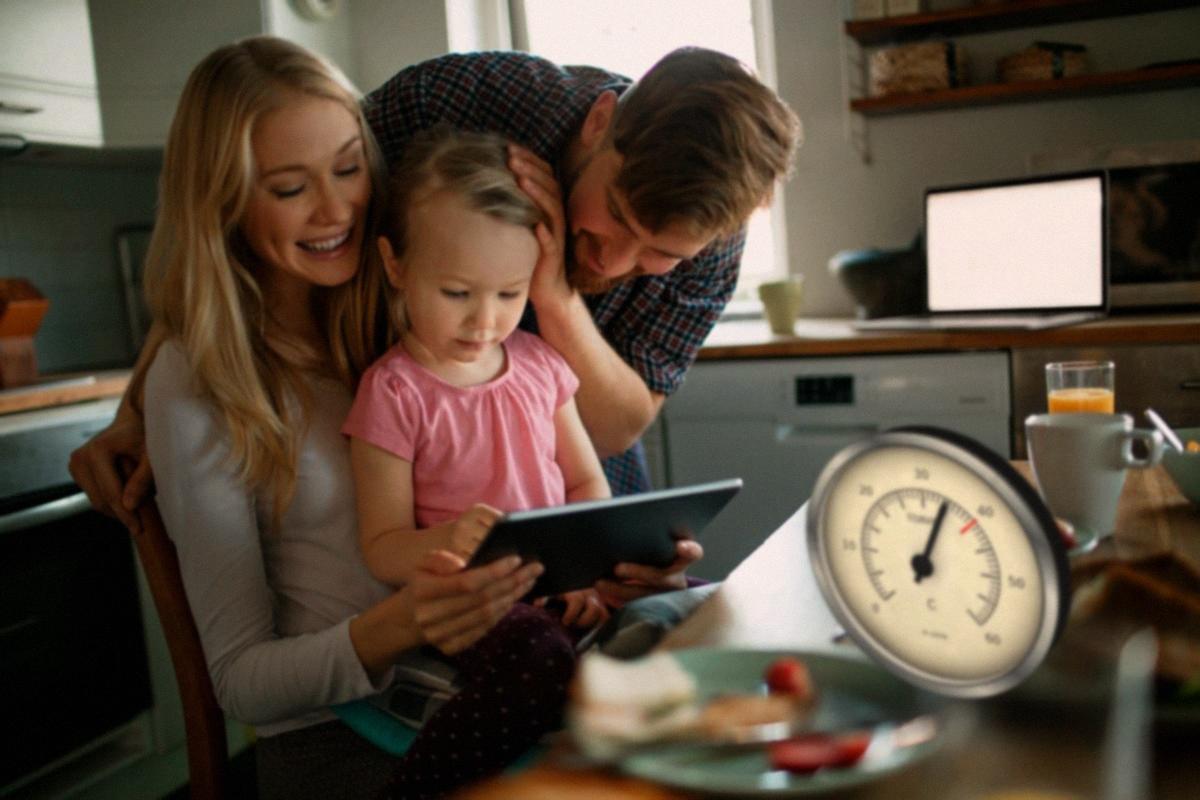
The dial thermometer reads **35** °C
